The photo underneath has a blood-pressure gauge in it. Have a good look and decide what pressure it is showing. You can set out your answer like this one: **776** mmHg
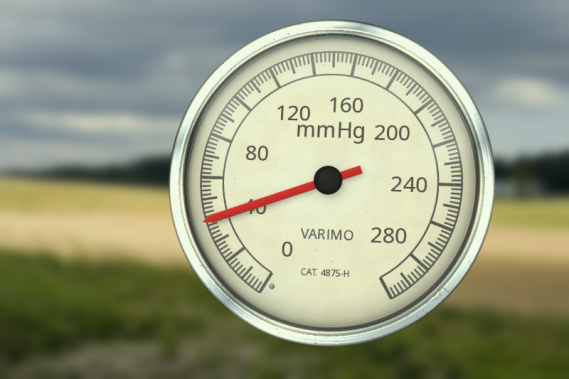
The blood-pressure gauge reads **40** mmHg
